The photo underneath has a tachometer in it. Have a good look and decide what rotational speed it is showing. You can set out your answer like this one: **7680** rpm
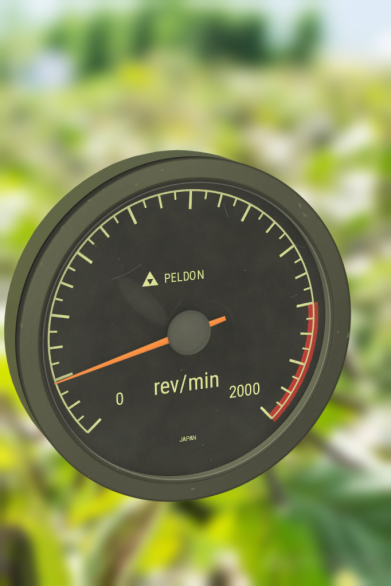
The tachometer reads **200** rpm
